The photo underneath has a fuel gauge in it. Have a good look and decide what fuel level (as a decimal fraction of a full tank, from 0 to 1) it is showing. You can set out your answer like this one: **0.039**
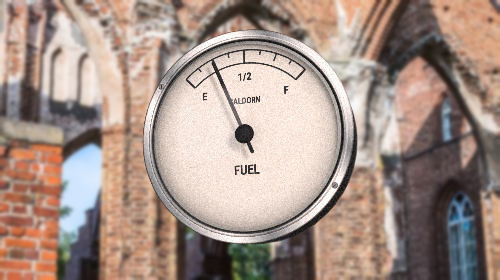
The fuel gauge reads **0.25**
